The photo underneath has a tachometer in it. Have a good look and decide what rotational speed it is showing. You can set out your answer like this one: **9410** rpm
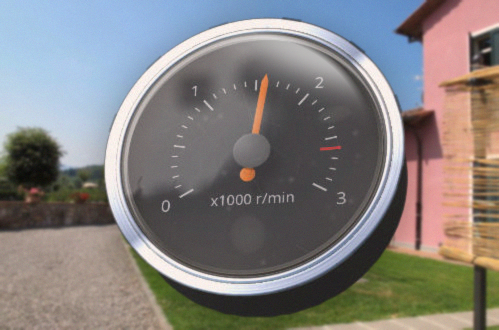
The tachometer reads **1600** rpm
